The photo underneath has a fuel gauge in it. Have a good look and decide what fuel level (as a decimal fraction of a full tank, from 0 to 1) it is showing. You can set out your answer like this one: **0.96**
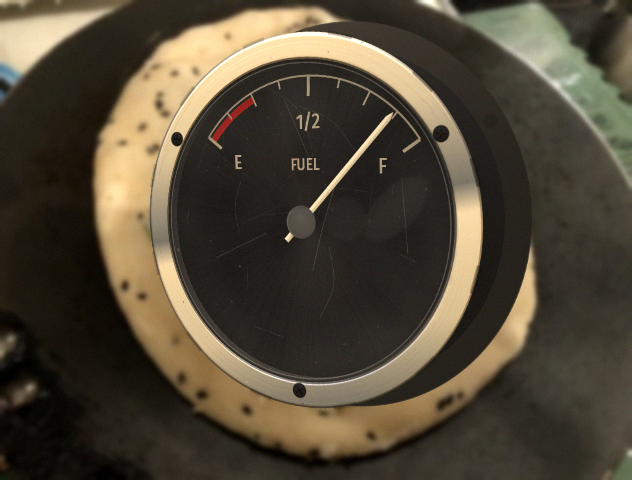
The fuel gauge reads **0.875**
